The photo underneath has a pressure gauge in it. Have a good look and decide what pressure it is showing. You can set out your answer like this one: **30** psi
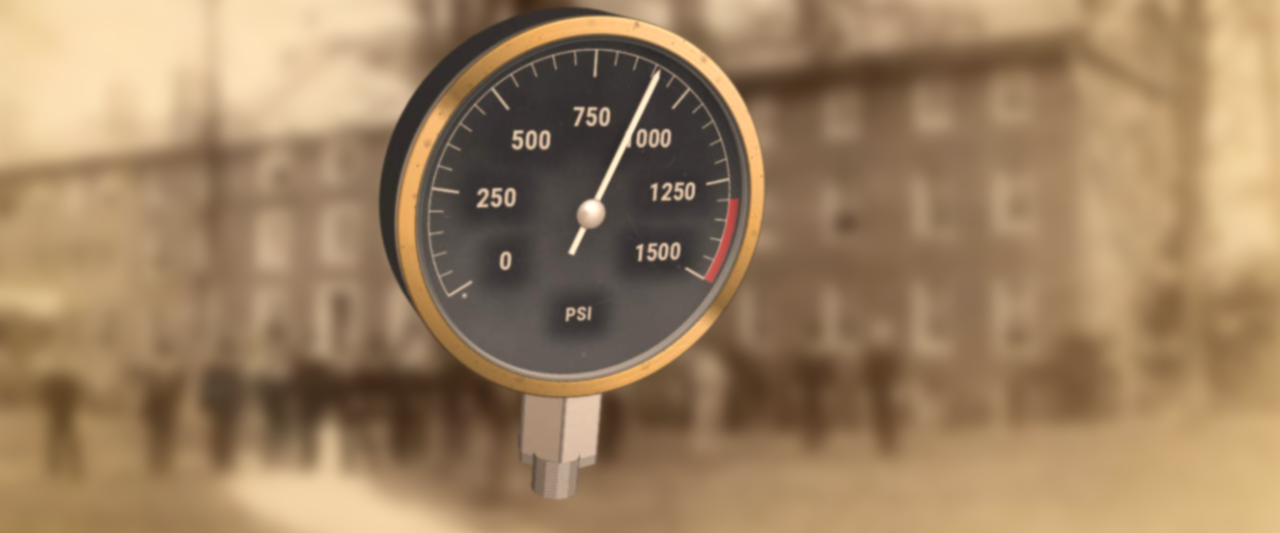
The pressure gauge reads **900** psi
